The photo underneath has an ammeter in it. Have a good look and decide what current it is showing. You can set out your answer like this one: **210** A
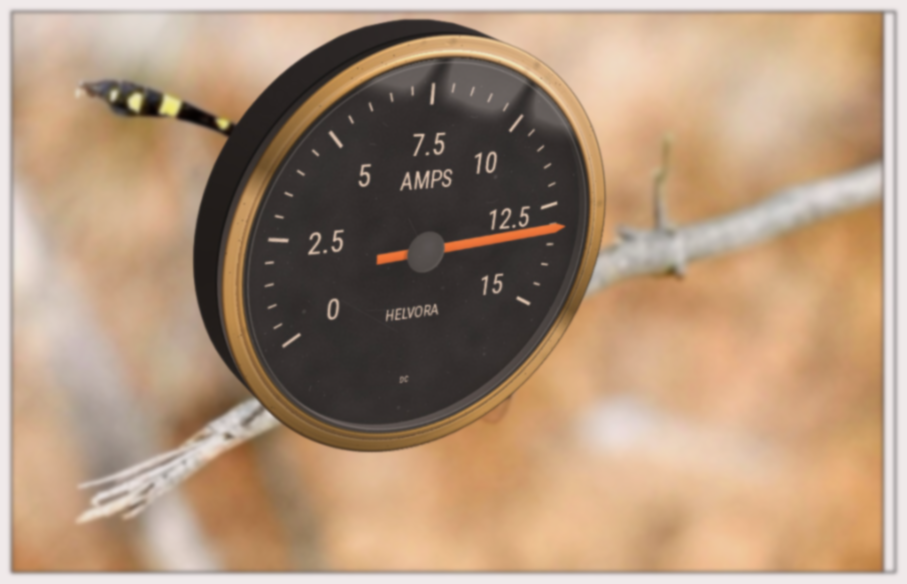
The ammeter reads **13** A
